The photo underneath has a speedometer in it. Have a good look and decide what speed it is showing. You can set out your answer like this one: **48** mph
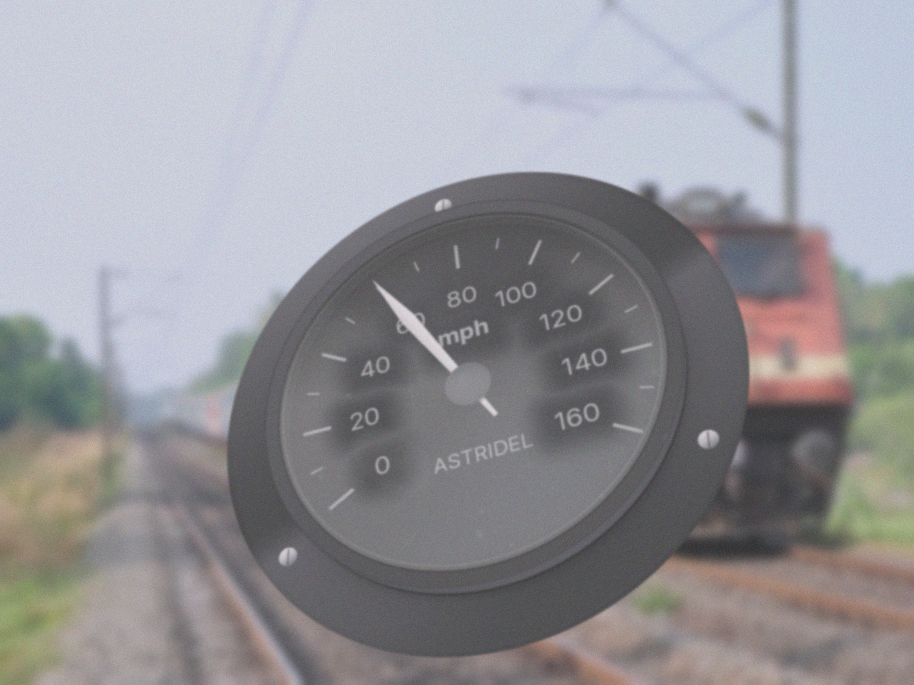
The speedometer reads **60** mph
